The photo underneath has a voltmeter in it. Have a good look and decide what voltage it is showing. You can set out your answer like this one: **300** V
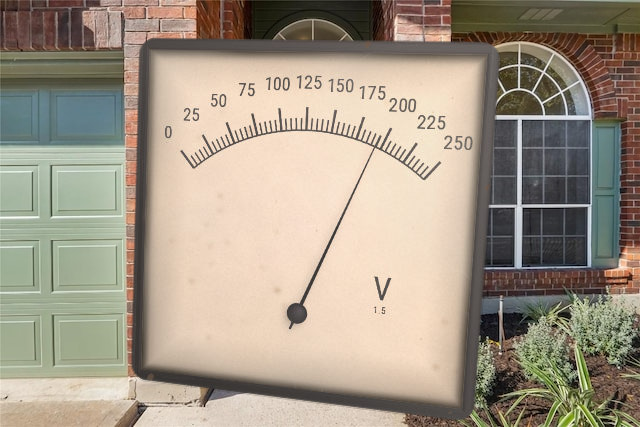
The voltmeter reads **195** V
